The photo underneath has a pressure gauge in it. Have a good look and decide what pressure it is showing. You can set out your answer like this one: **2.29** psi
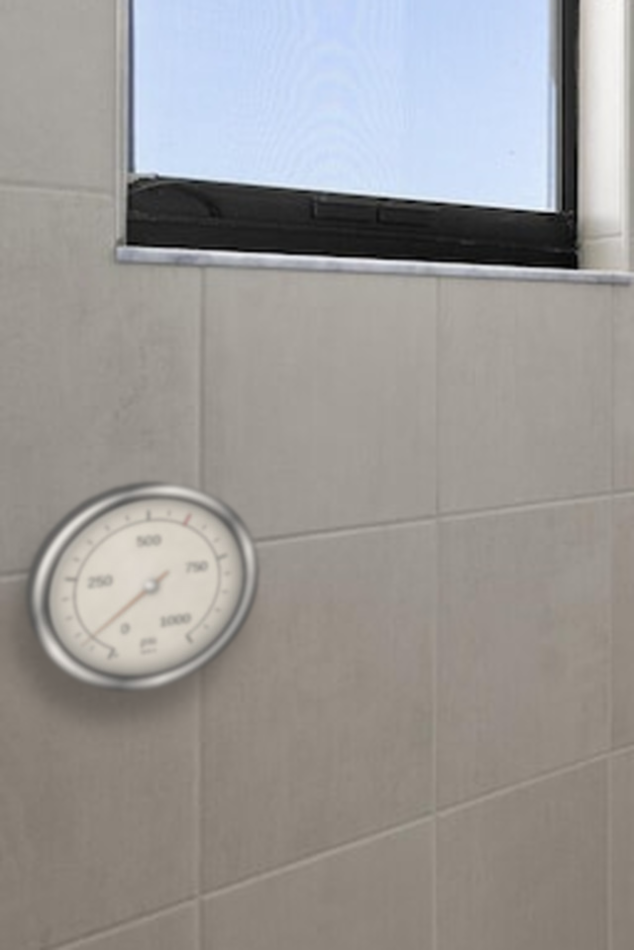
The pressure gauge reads **75** psi
